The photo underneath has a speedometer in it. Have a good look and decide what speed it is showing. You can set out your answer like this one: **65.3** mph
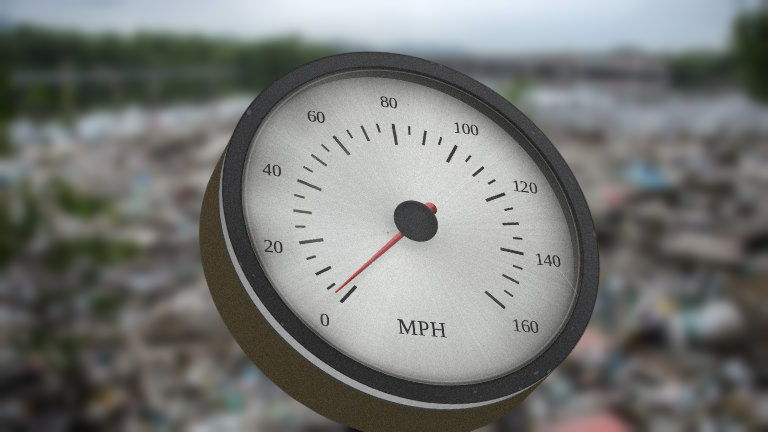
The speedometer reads **2.5** mph
